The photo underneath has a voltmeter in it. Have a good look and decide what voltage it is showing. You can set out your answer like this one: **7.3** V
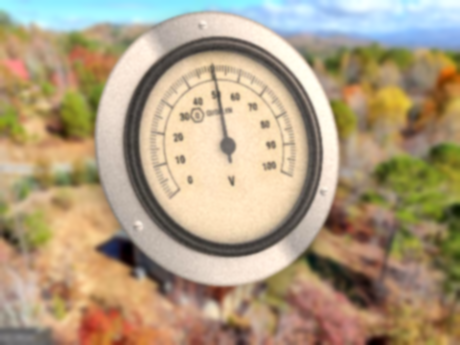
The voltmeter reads **50** V
